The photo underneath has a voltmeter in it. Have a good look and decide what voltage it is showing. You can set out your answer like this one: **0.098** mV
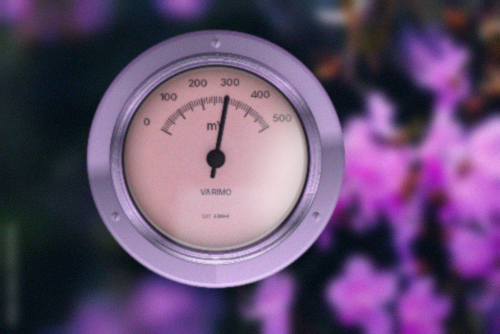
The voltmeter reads **300** mV
